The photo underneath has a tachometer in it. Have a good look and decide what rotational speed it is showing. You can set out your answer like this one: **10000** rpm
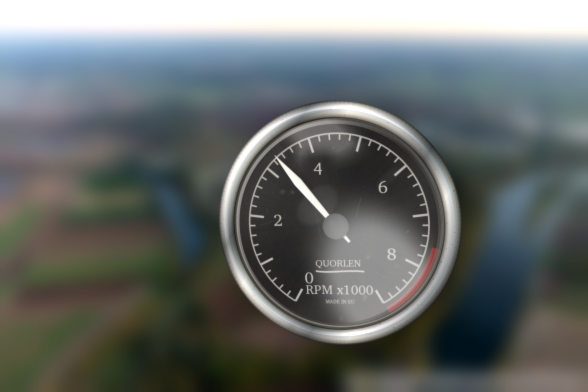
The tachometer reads **3300** rpm
